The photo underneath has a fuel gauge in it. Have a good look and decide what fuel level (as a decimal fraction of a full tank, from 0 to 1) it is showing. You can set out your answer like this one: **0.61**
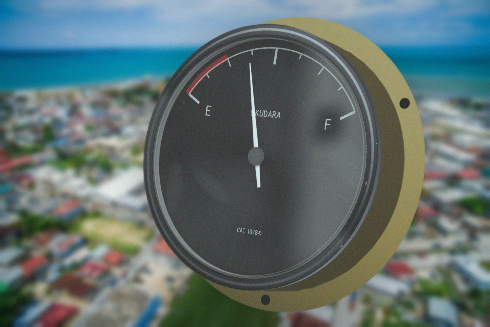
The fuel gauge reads **0.375**
